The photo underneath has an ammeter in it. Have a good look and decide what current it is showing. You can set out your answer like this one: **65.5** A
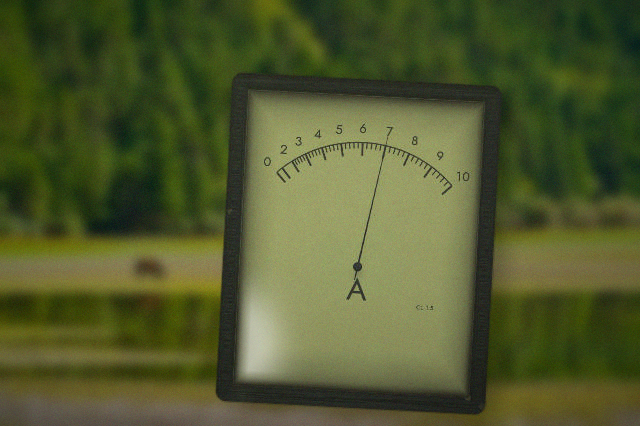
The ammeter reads **7** A
